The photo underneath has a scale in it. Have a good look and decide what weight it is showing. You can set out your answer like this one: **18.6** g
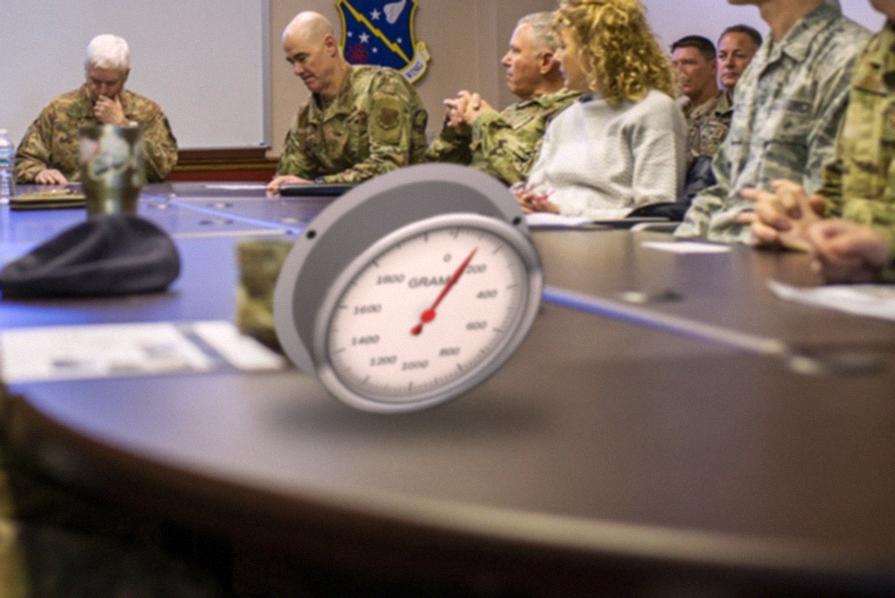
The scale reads **100** g
